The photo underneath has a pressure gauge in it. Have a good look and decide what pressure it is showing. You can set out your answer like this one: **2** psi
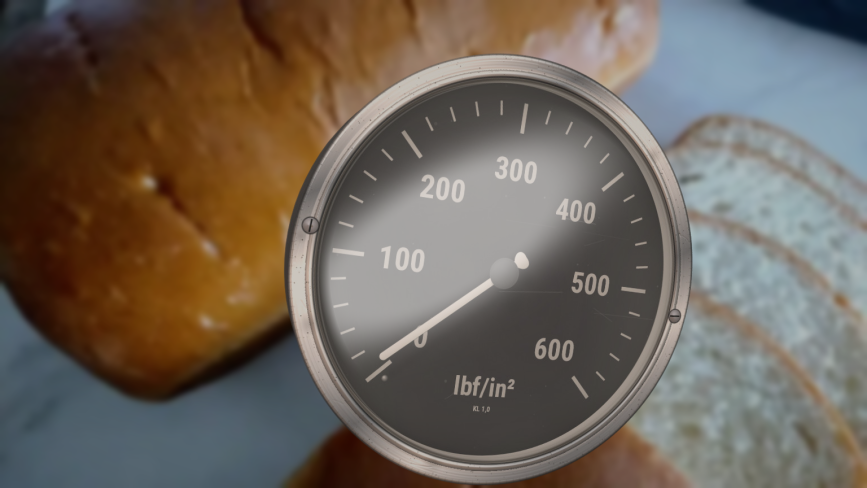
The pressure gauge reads **10** psi
